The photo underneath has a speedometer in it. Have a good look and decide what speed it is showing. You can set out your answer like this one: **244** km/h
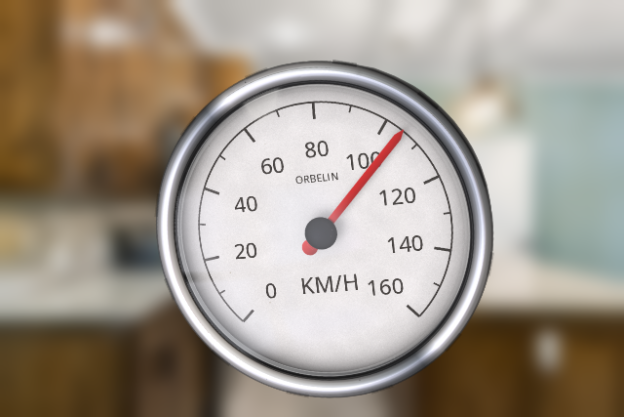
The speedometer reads **105** km/h
